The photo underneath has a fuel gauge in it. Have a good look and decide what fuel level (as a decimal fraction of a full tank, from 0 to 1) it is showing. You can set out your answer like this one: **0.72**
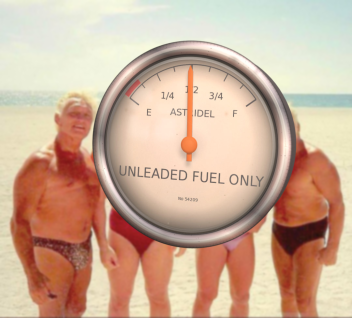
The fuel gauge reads **0.5**
